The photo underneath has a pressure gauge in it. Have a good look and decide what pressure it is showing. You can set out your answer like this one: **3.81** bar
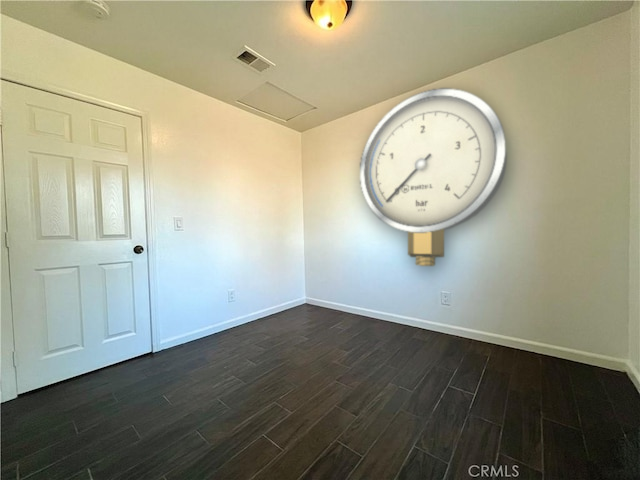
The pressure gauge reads **0** bar
